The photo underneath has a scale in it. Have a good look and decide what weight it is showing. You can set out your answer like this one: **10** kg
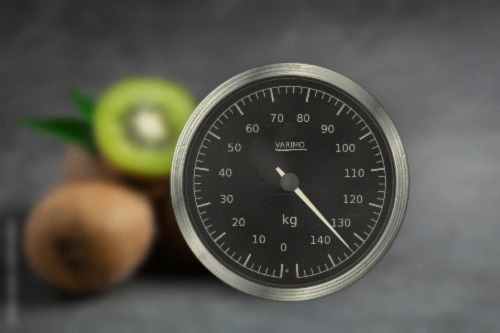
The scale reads **134** kg
